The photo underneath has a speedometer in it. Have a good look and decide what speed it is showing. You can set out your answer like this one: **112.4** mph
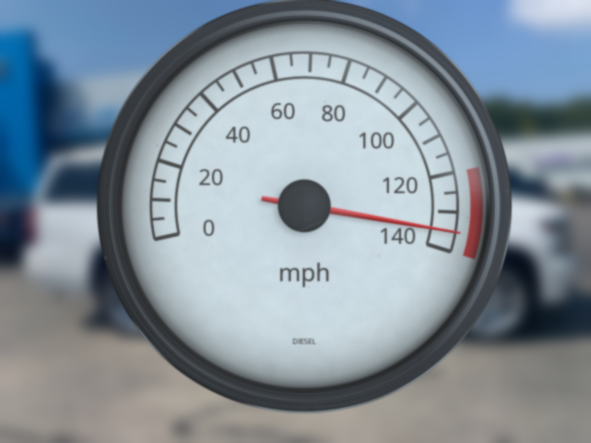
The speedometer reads **135** mph
